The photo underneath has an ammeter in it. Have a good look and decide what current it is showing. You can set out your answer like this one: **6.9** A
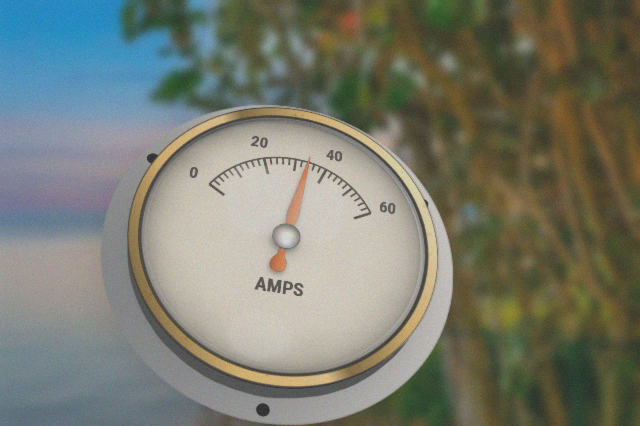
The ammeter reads **34** A
